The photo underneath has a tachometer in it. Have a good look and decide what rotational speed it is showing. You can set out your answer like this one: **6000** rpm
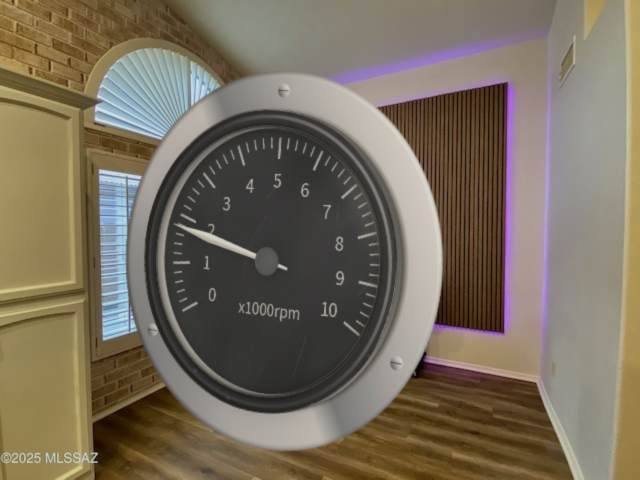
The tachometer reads **1800** rpm
